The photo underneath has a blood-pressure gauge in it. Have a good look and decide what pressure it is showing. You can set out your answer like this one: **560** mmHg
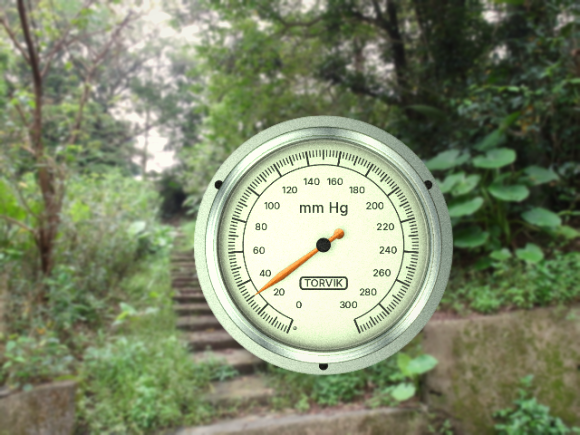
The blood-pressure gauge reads **30** mmHg
